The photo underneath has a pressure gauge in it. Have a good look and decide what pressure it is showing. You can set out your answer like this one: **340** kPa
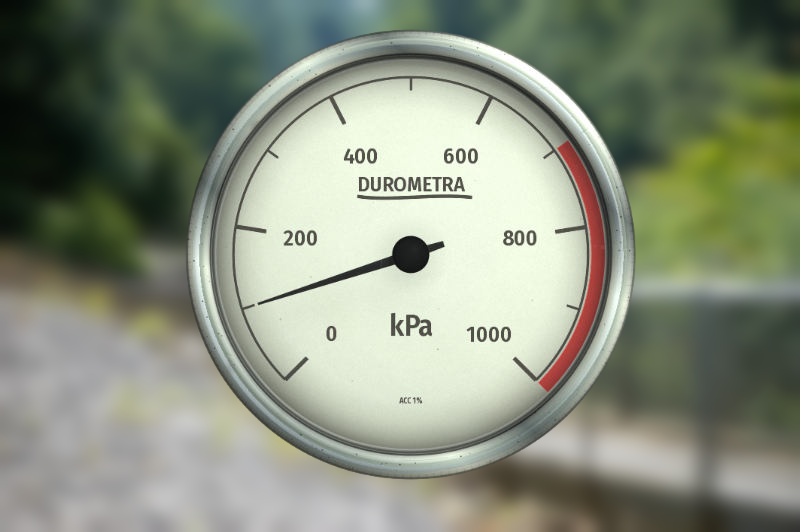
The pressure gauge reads **100** kPa
